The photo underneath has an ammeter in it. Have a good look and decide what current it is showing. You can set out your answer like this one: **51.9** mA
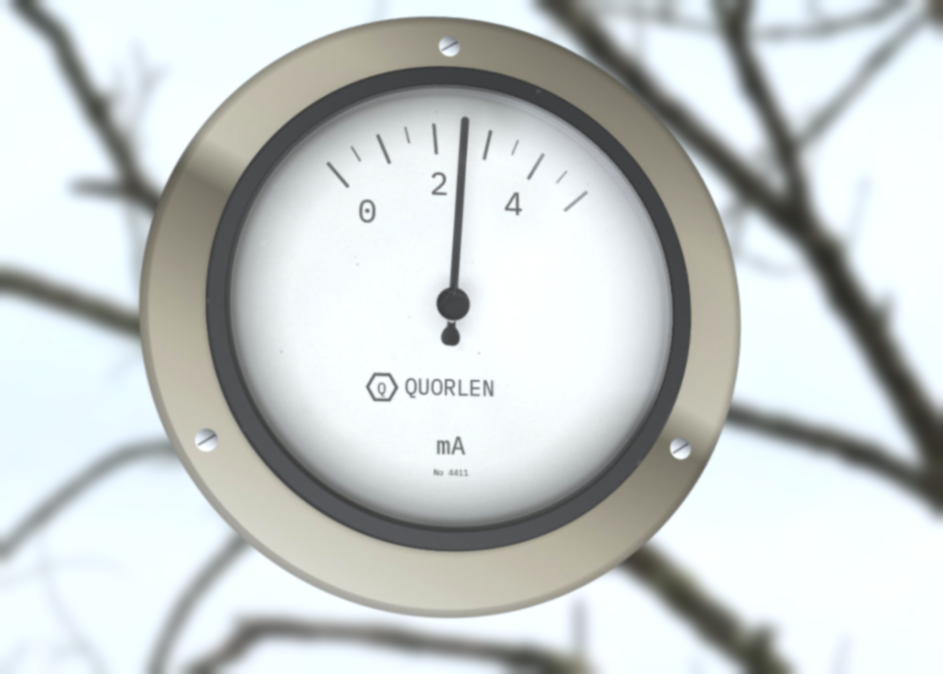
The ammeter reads **2.5** mA
